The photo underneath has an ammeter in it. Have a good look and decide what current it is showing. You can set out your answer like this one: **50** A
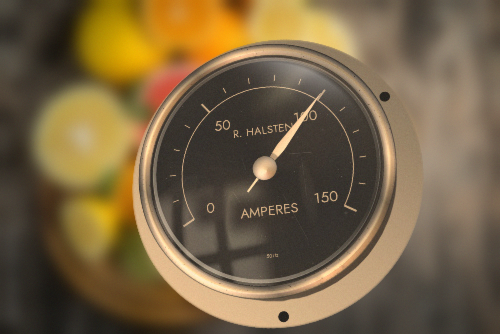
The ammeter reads **100** A
